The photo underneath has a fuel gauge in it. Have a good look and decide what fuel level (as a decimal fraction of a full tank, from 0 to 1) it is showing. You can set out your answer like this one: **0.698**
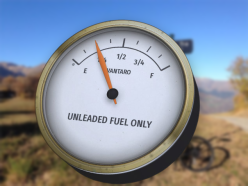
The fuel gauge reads **0.25**
